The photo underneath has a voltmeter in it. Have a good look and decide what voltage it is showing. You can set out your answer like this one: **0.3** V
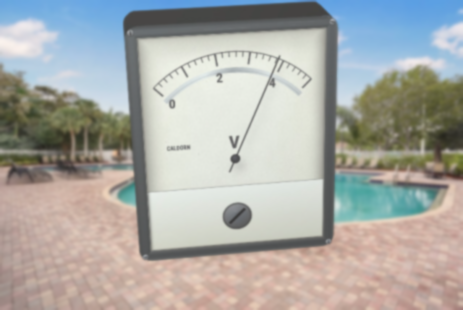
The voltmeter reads **3.8** V
